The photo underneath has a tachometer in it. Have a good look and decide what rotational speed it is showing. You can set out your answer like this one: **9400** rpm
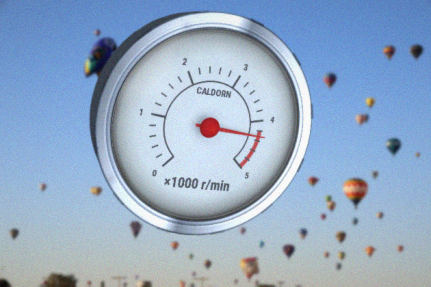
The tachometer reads **4300** rpm
